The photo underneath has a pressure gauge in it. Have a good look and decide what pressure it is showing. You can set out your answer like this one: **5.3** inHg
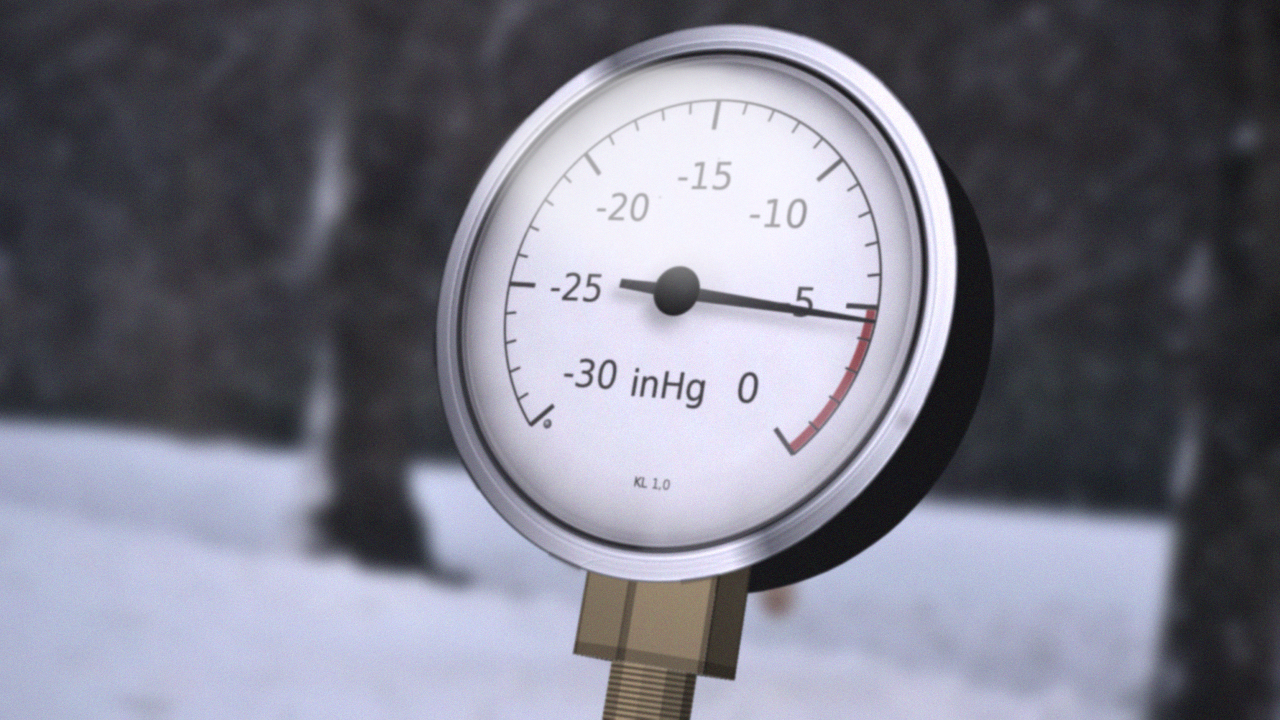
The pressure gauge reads **-4.5** inHg
